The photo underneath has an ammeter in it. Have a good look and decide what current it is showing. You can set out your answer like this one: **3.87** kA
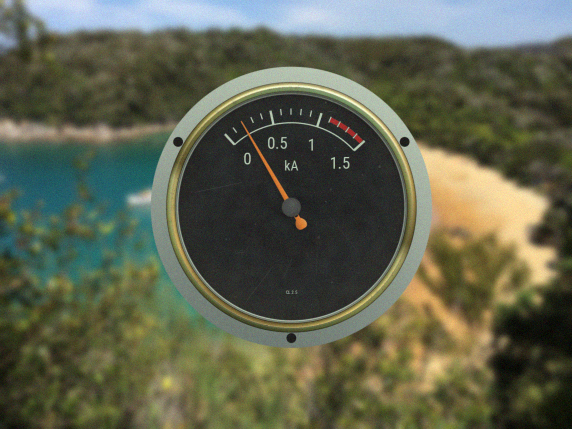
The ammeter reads **0.2** kA
